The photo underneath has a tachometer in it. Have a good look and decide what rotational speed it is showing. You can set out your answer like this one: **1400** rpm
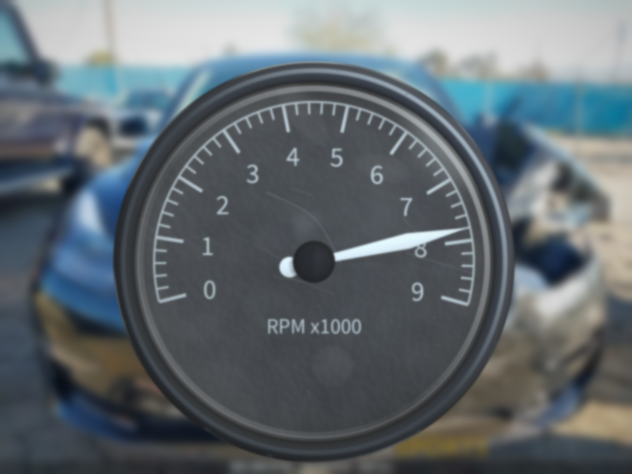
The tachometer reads **7800** rpm
